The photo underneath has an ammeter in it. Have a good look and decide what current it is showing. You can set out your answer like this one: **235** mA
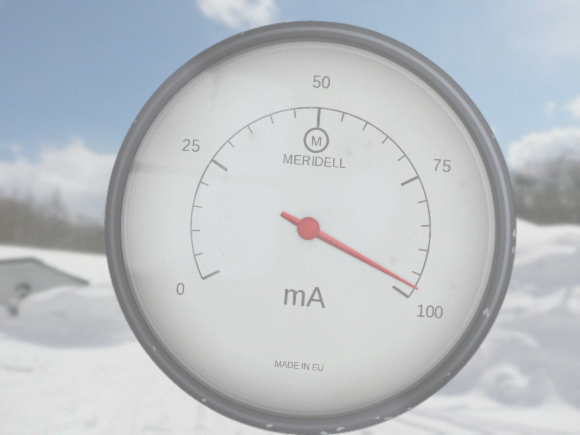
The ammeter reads **97.5** mA
